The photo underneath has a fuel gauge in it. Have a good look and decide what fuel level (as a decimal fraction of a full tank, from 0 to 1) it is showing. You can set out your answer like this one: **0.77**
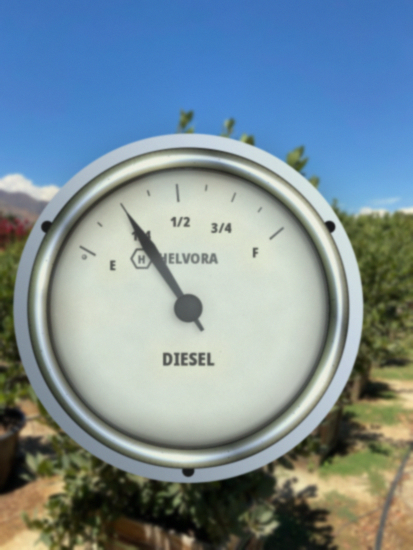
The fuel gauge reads **0.25**
